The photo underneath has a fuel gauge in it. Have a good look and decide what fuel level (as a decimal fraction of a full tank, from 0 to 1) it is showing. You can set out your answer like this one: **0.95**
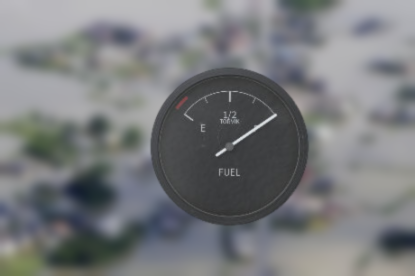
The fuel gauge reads **1**
